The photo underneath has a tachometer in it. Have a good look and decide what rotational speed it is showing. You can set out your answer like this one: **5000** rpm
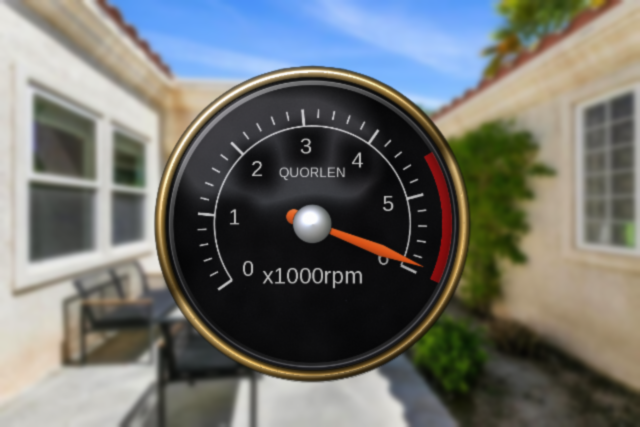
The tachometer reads **5900** rpm
